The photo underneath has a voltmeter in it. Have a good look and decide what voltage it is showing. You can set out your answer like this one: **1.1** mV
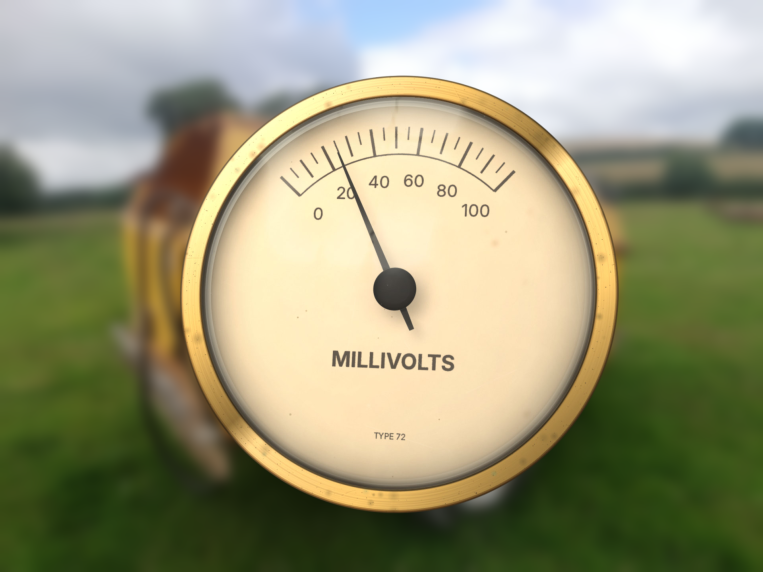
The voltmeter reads **25** mV
